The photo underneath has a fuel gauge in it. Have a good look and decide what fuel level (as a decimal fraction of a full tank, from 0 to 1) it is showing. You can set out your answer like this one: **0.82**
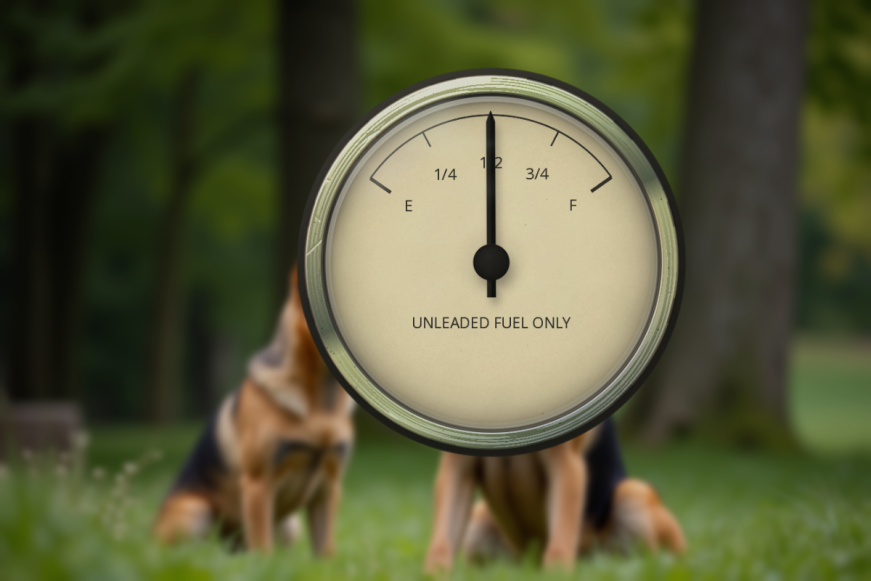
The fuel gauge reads **0.5**
